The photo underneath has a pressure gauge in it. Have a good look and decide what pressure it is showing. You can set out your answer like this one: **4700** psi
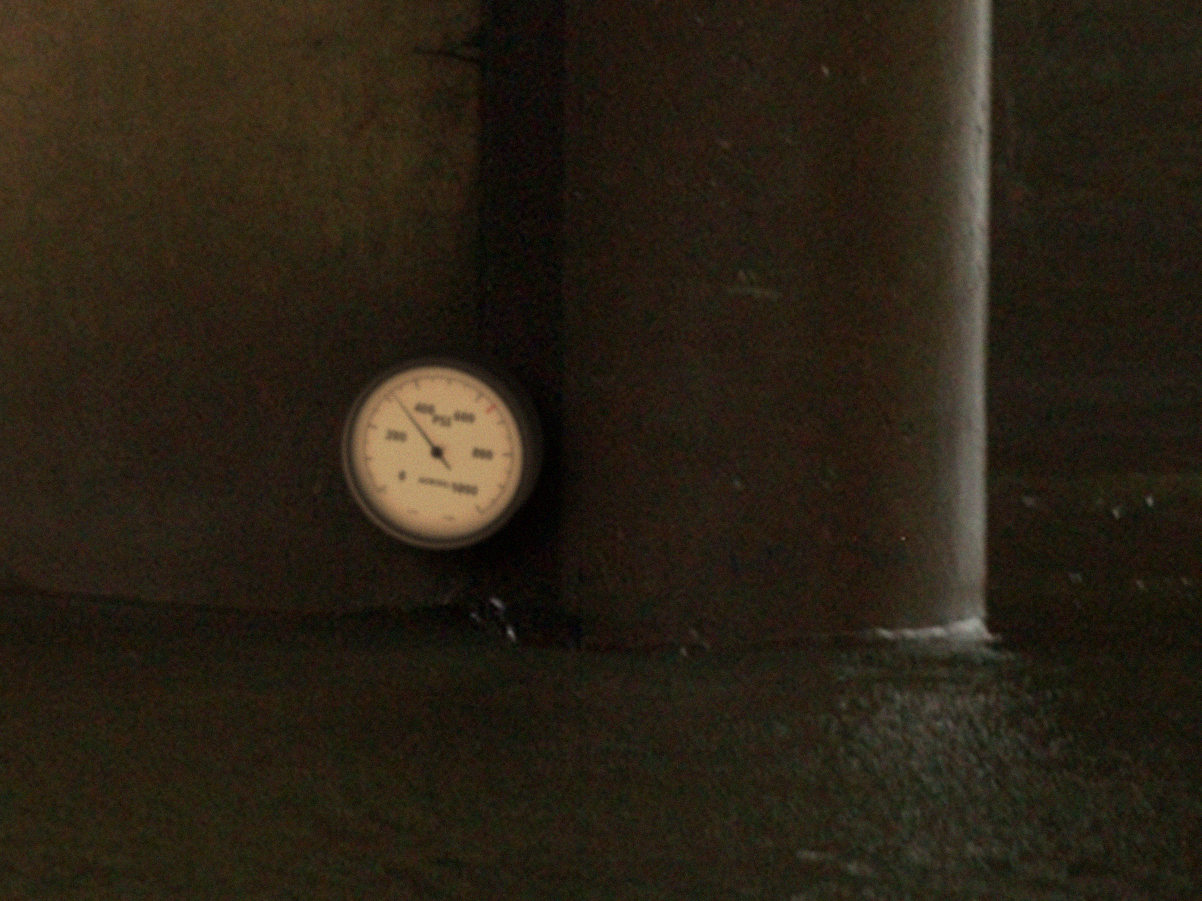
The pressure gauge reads **325** psi
